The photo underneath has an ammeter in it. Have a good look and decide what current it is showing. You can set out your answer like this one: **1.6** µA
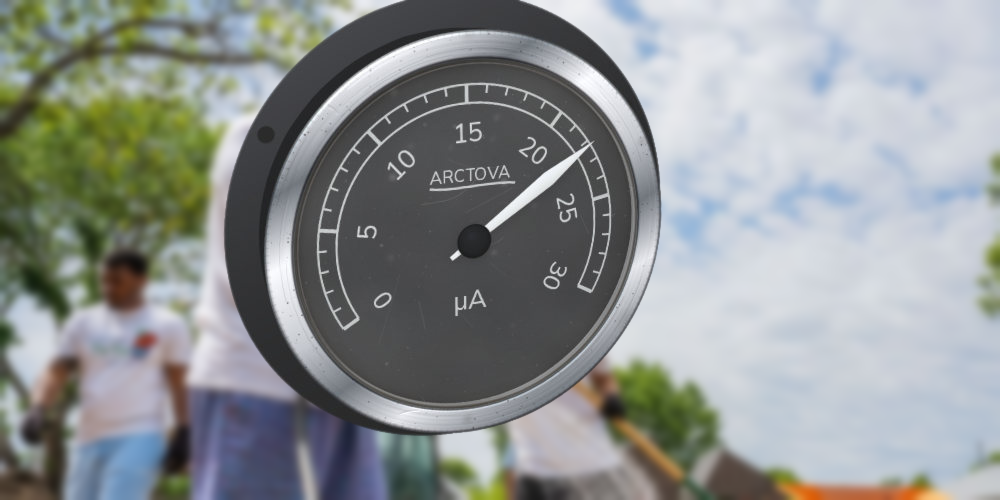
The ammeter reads **22** µA
